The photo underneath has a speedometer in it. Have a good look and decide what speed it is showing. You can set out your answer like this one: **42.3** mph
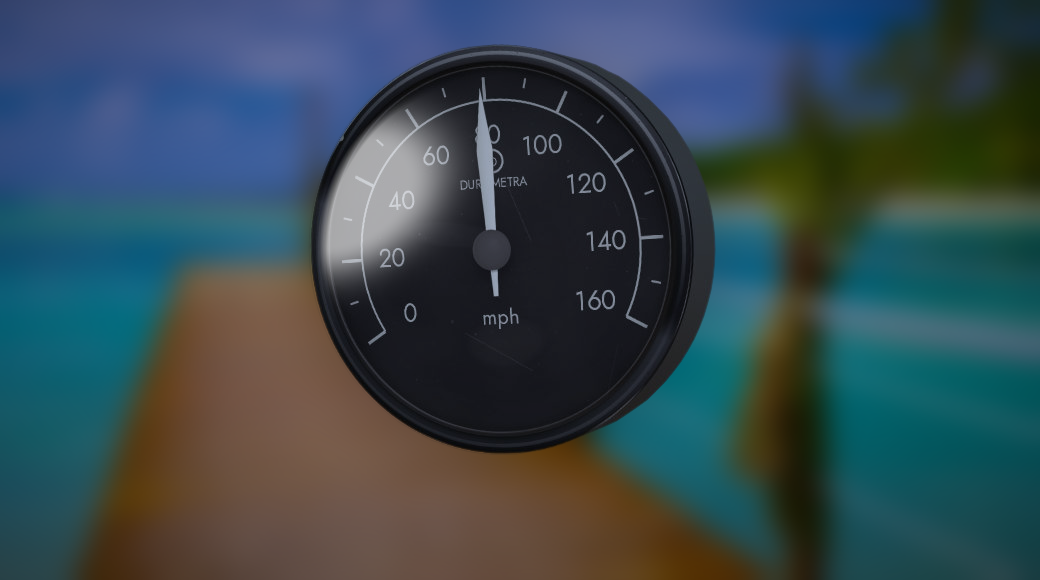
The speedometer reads **80** mph
